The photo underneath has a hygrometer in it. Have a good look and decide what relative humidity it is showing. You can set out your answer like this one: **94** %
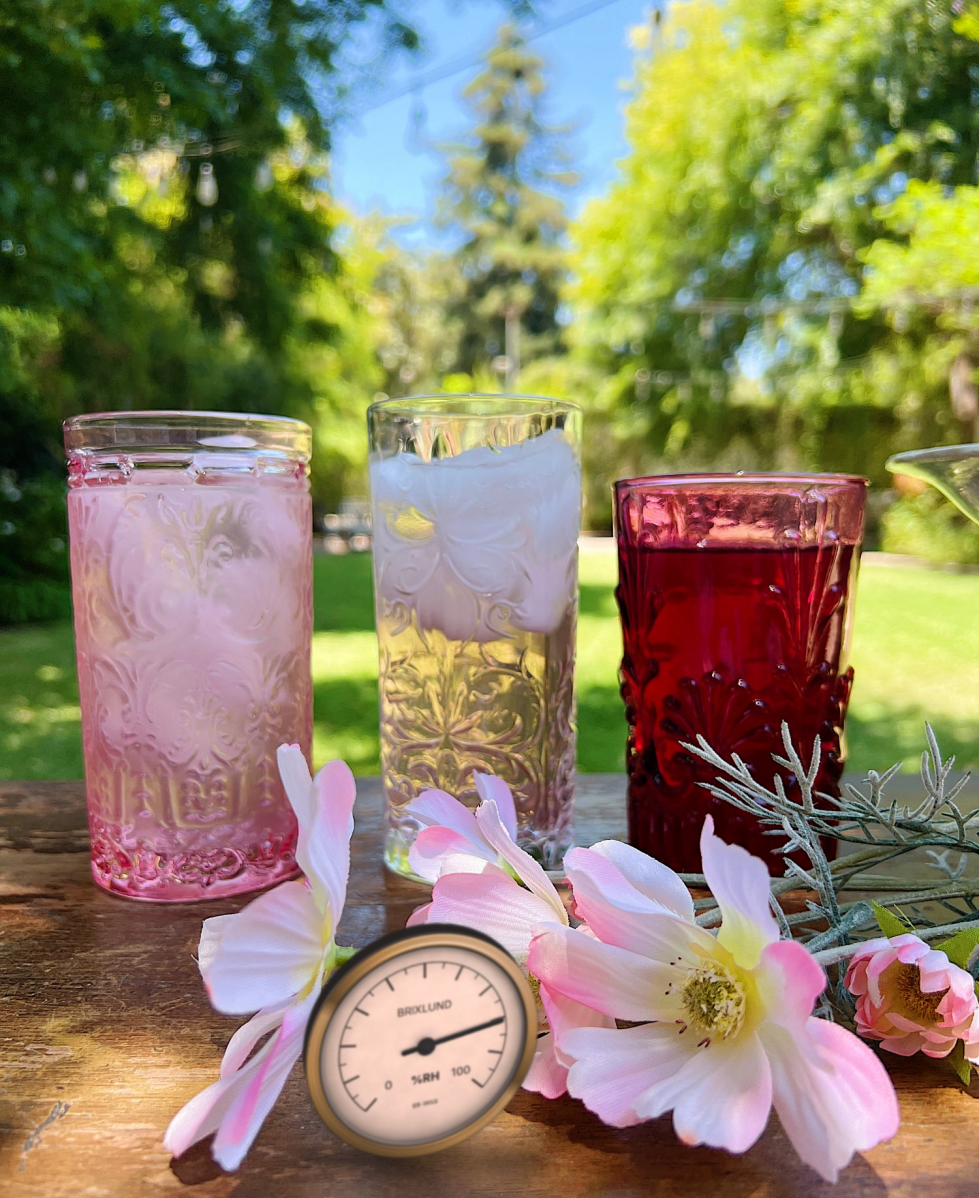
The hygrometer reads **80** %
